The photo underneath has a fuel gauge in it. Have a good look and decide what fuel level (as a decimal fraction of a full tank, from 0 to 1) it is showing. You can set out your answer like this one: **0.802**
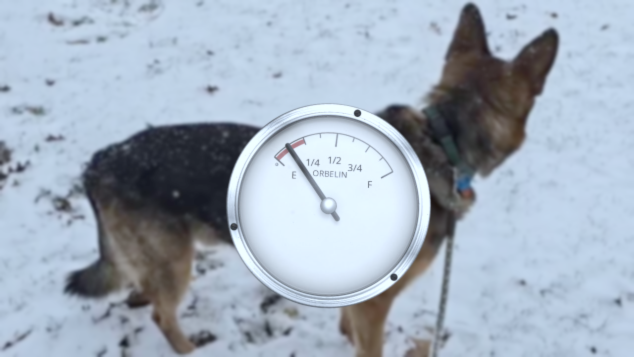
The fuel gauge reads **0.125**
